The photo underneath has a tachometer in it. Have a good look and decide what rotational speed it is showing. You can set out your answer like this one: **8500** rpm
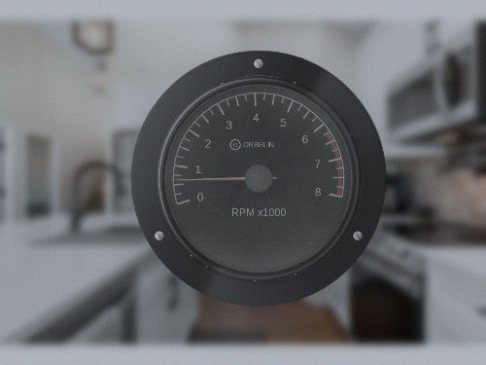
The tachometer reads **625** rpm
